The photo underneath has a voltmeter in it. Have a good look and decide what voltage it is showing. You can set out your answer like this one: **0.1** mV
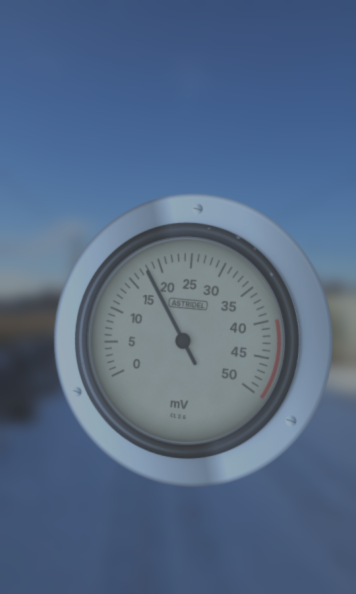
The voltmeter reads **18** mV
